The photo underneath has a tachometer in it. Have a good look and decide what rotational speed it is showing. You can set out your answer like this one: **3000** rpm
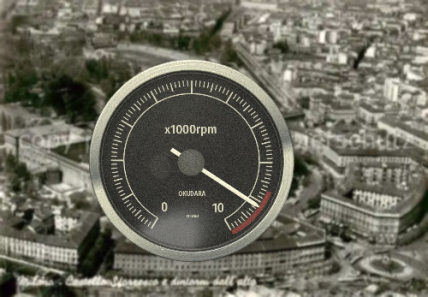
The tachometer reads **9100** rpm
